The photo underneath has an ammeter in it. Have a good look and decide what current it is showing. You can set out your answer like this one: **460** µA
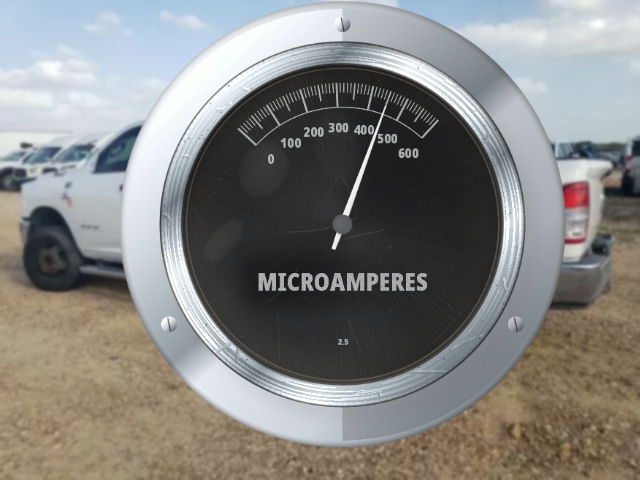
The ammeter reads **450** µA
